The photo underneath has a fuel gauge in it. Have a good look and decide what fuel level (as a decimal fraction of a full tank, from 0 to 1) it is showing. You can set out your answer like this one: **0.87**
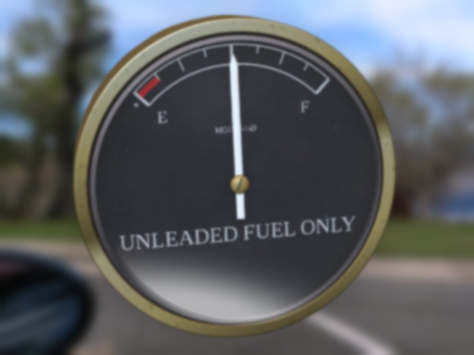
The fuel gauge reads **0.5**
